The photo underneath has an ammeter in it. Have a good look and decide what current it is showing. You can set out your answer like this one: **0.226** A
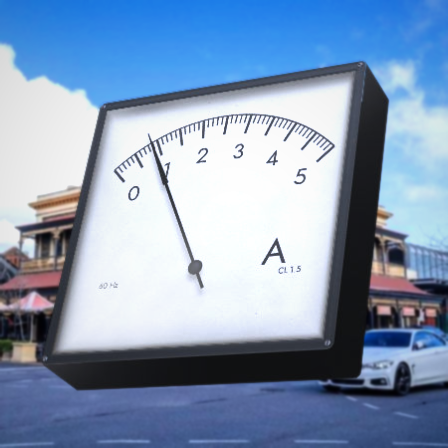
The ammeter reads **0.9** A
